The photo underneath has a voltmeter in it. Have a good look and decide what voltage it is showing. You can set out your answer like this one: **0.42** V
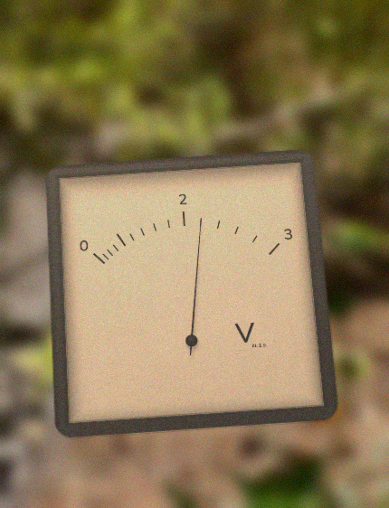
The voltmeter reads **2.2** V
